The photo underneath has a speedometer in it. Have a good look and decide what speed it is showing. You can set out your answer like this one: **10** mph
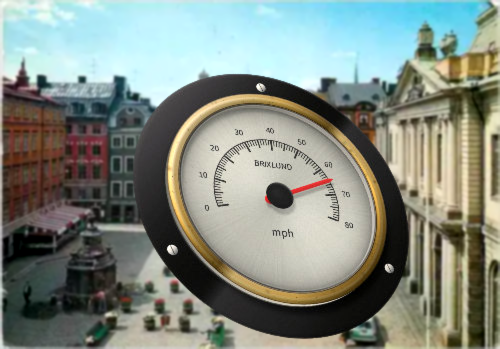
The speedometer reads **65** mph
